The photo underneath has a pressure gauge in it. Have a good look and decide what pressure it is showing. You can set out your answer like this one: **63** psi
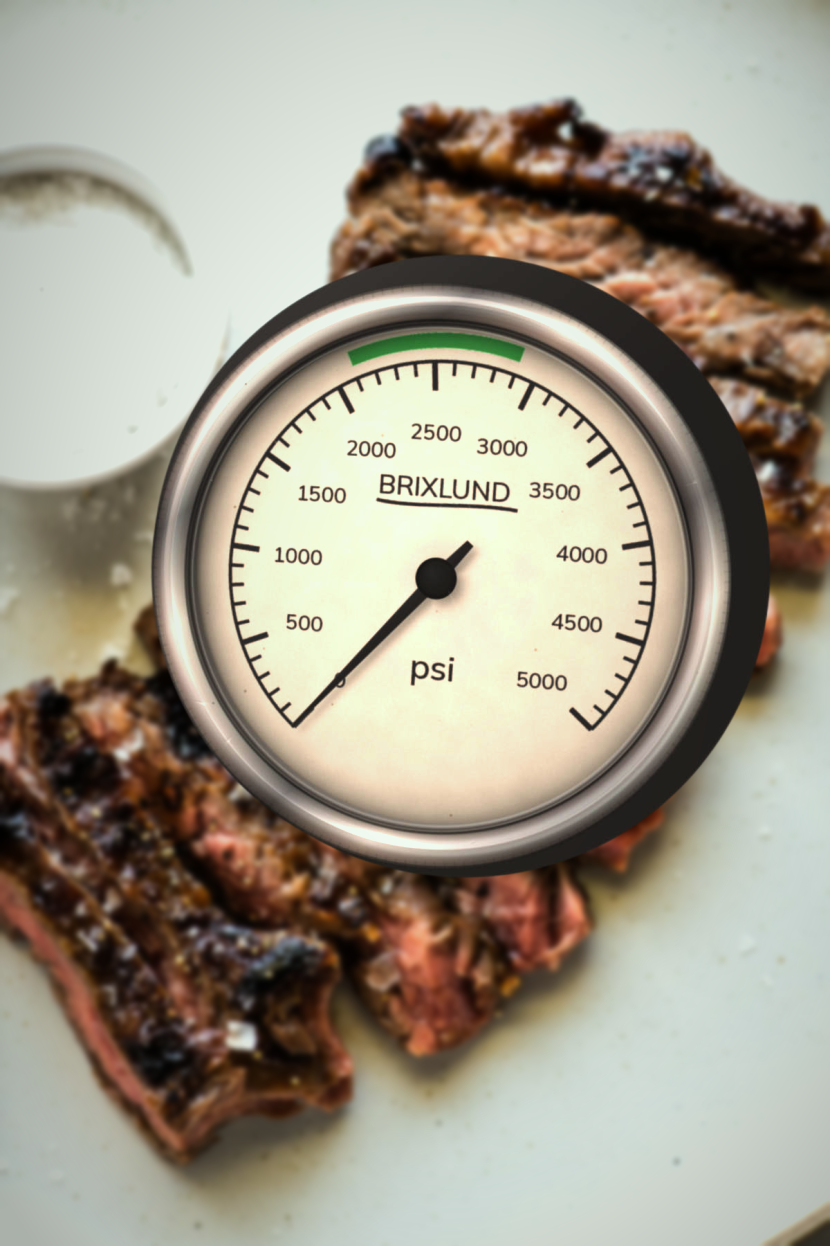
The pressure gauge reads **0** psi
